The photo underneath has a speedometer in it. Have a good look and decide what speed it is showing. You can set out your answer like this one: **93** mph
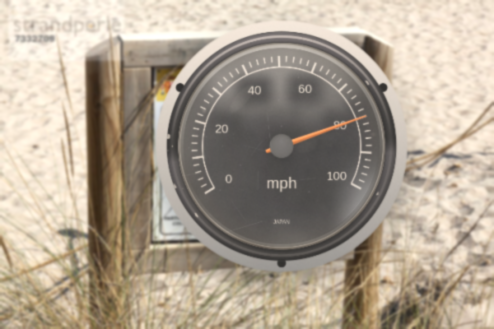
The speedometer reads **80** mph
